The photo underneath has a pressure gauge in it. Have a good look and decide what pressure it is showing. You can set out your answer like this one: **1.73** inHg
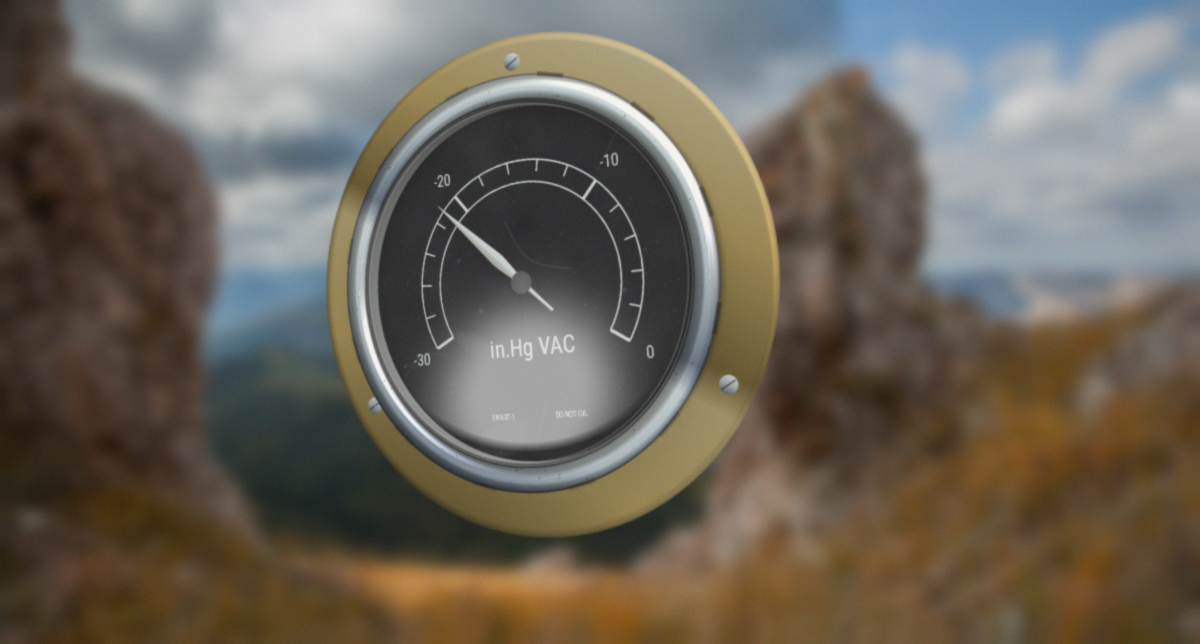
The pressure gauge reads **-21** inHg
